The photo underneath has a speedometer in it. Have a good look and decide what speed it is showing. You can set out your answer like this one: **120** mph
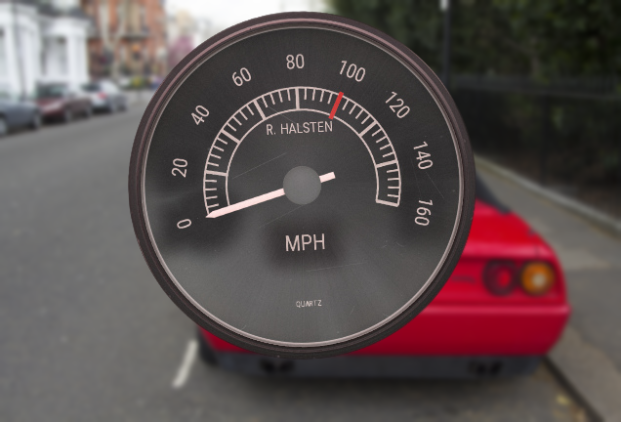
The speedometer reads **0** mph
